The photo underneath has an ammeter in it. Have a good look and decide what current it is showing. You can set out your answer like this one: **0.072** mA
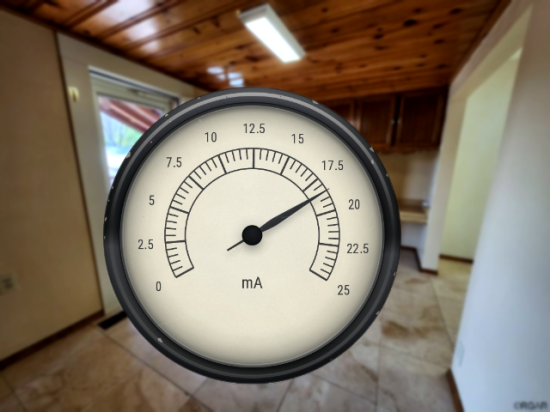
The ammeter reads **18.5** mA
